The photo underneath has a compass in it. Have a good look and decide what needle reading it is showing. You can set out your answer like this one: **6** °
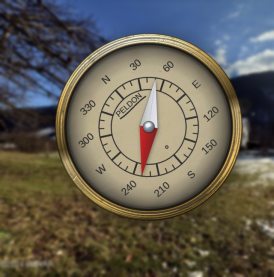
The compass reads **230** °
